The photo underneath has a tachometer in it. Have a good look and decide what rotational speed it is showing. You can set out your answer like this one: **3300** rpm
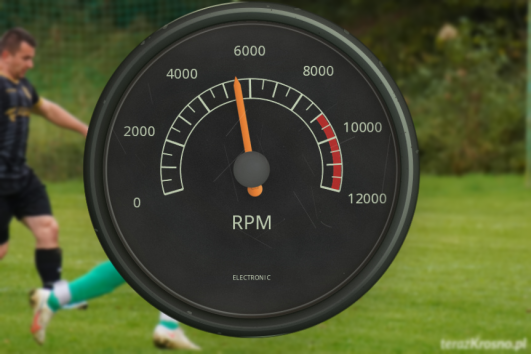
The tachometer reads **5500** rpm
